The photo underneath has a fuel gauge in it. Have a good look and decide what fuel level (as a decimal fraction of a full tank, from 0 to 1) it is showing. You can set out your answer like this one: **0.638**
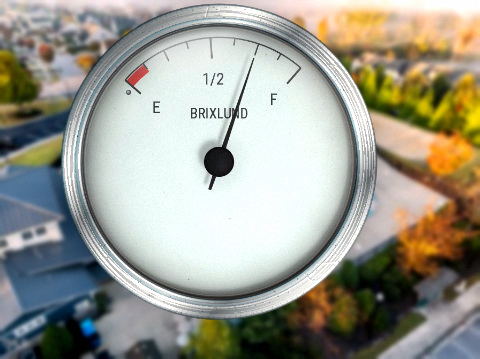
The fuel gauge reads **0.75**
